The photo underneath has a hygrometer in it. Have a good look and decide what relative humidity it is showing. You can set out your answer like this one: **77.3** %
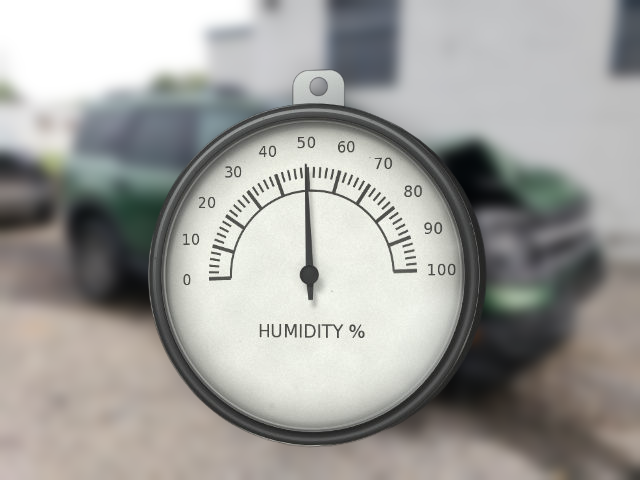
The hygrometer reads **50** %
